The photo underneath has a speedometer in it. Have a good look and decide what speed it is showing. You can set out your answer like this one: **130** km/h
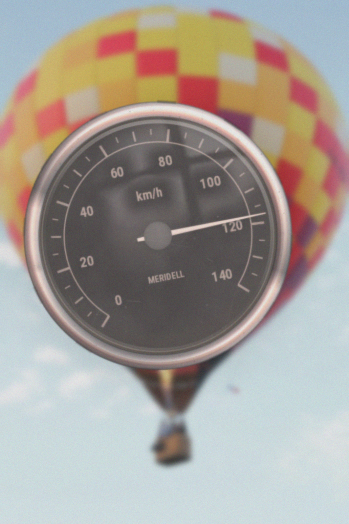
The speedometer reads **117.5** km/h
